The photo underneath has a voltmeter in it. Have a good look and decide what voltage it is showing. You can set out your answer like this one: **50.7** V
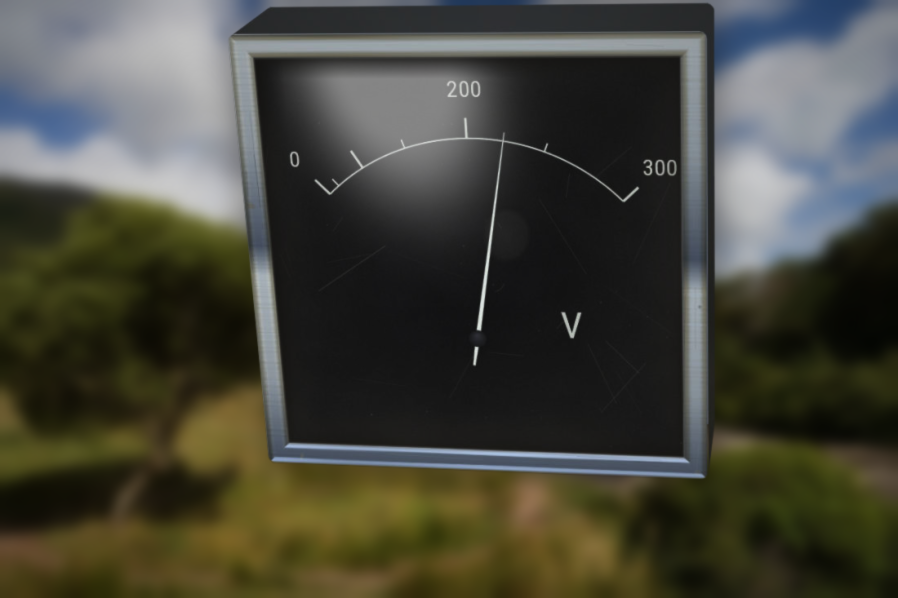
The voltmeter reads **225** V
